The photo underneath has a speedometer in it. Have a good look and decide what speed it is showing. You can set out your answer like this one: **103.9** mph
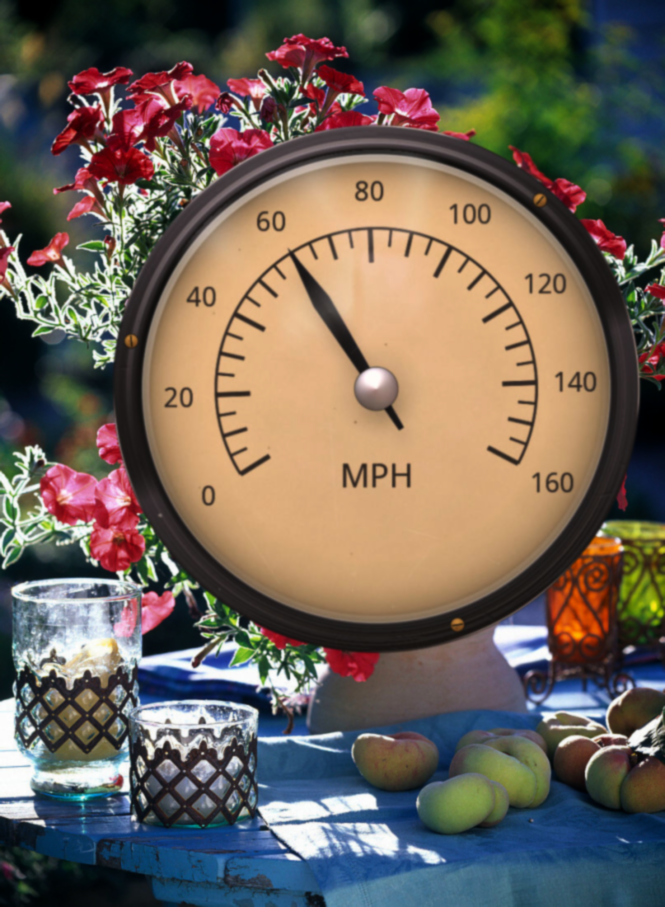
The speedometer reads **60** mph
